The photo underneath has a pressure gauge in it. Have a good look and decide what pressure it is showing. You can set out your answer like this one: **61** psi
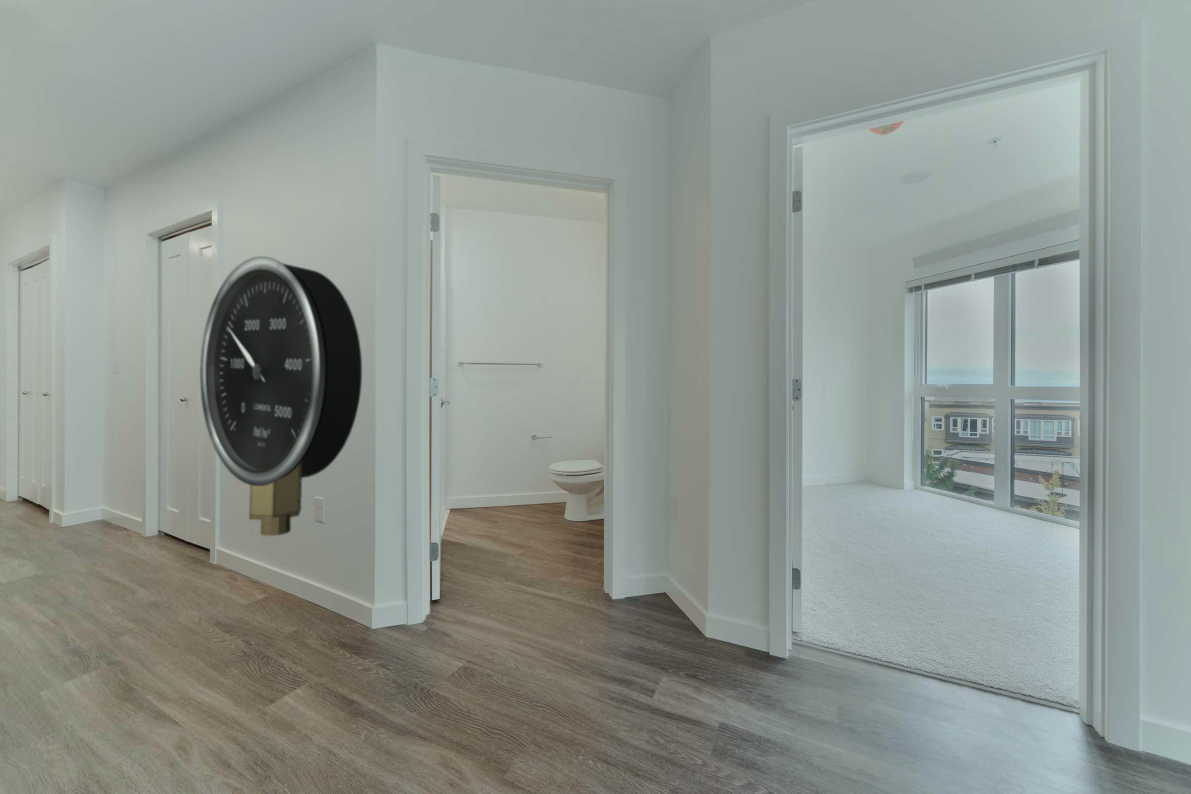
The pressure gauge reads **1500** psi
